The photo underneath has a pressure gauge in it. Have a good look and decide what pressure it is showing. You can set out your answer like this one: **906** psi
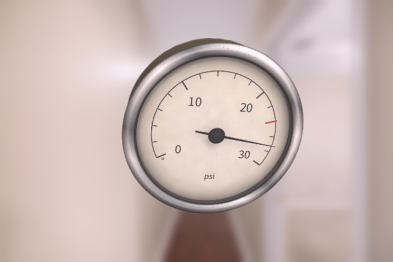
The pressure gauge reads **27** psi
